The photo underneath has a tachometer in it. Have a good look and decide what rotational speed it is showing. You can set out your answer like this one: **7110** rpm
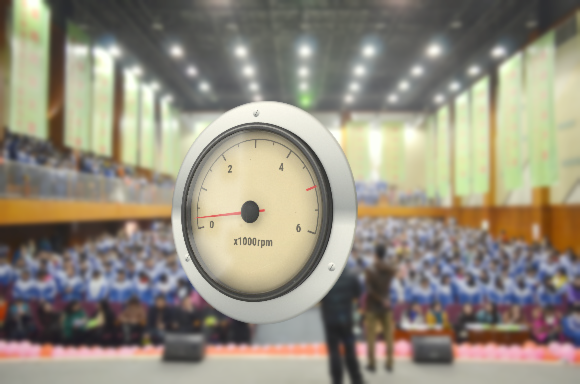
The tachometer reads **250** rpm
